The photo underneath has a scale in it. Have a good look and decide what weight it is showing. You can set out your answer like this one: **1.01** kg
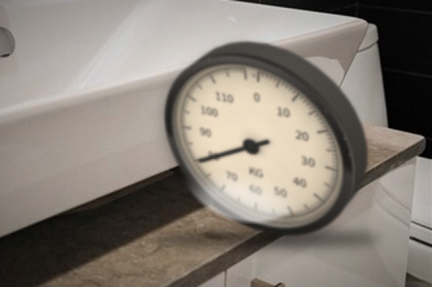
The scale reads **80** kg
